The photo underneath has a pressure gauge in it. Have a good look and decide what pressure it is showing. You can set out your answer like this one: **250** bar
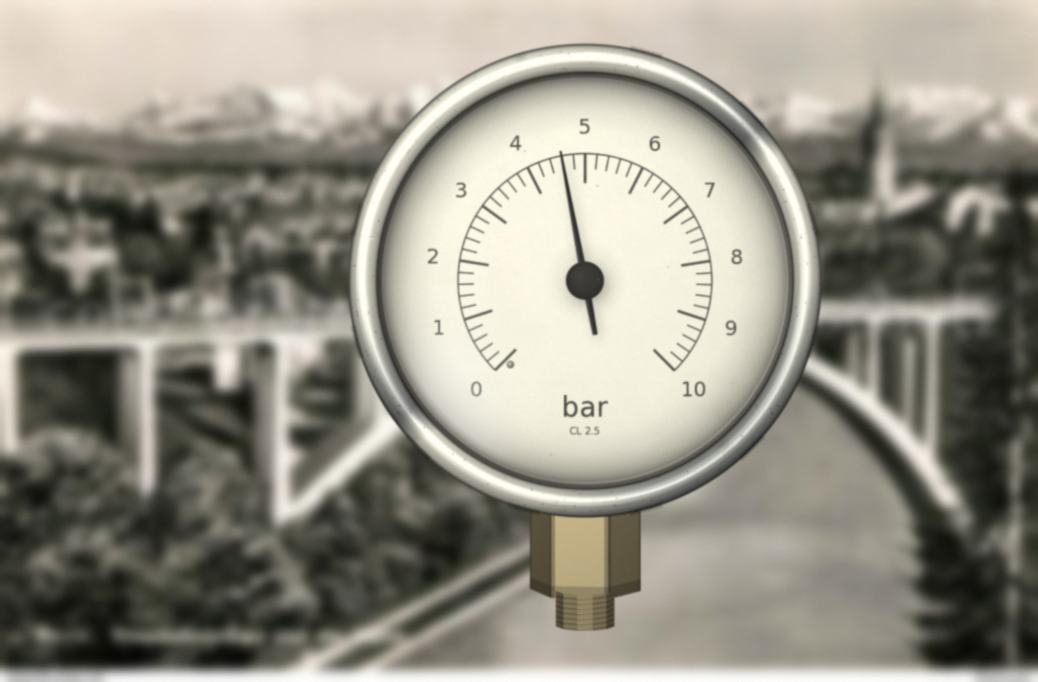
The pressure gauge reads **4.6** bar
